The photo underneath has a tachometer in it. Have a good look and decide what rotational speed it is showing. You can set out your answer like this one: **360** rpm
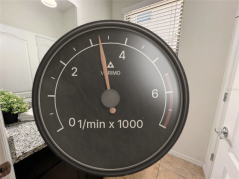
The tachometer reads **3250** rpm
